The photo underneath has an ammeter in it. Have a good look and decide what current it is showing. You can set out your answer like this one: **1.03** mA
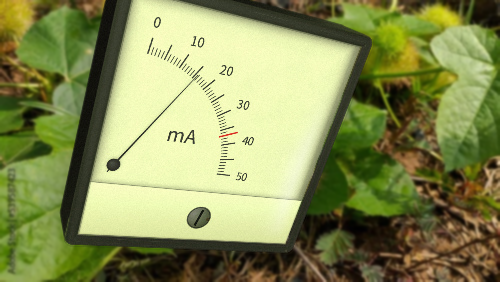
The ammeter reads **15** mA
